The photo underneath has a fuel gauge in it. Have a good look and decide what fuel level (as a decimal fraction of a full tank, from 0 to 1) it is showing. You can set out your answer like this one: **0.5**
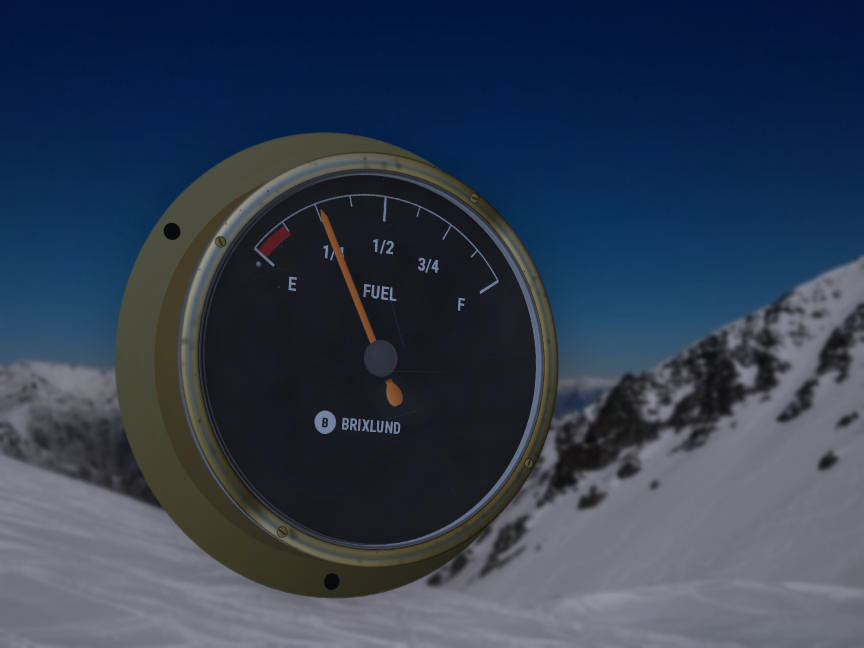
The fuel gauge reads **0.25**
